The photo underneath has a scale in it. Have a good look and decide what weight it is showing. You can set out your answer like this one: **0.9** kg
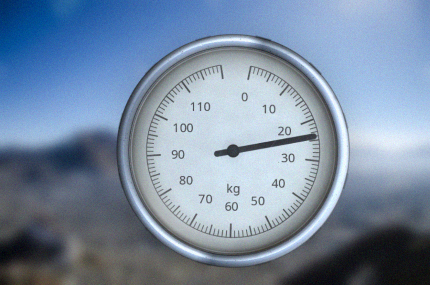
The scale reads **24** kg
